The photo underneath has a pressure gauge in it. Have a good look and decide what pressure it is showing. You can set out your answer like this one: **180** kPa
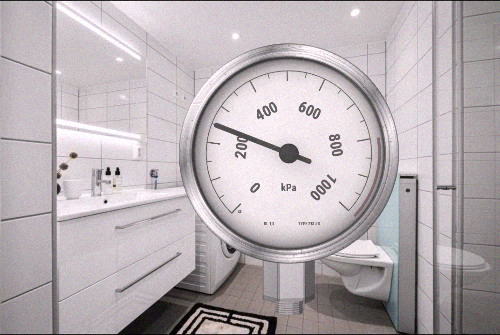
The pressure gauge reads **250** kPa
